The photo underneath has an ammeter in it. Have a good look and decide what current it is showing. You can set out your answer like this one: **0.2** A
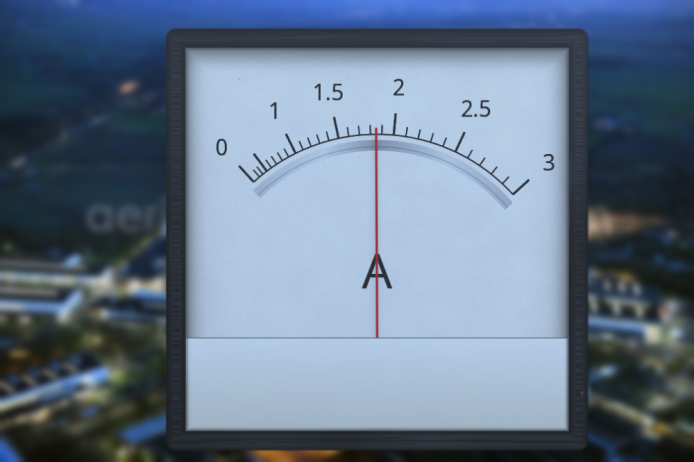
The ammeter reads **1.85** A
